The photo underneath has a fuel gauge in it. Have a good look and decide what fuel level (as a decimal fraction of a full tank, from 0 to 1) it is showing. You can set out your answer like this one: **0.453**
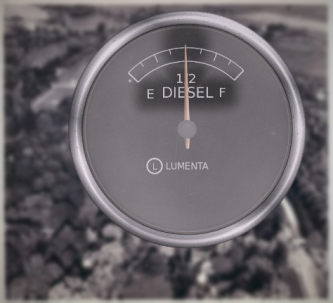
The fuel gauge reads **0.5**
